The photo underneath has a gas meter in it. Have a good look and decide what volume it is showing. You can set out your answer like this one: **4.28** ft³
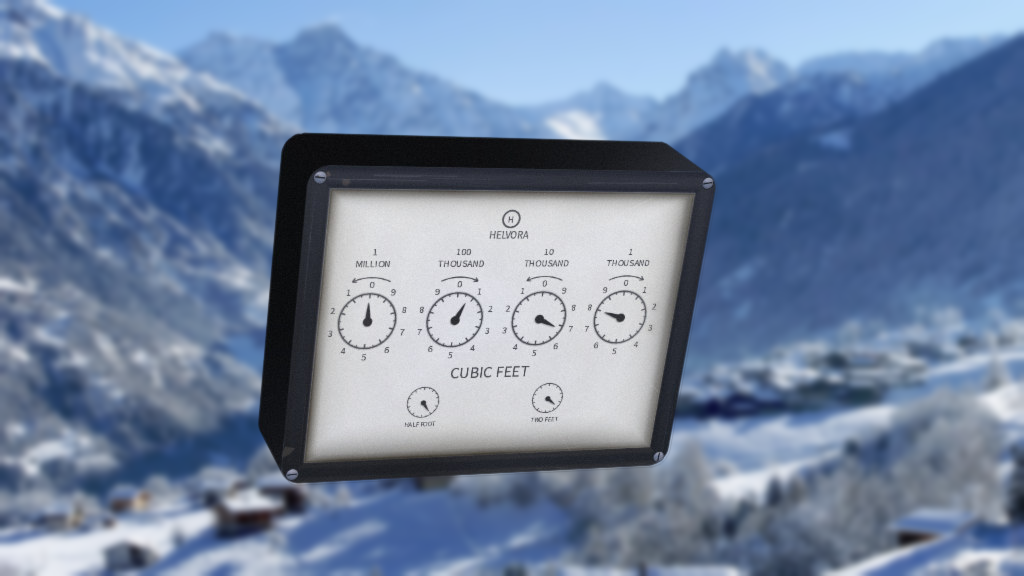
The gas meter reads **6800** ft³
